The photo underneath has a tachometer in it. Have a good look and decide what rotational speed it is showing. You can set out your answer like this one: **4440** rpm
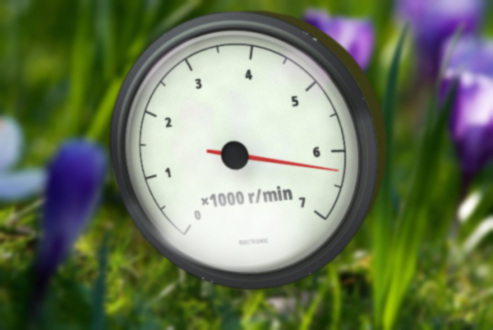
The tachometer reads **6250** rpm
